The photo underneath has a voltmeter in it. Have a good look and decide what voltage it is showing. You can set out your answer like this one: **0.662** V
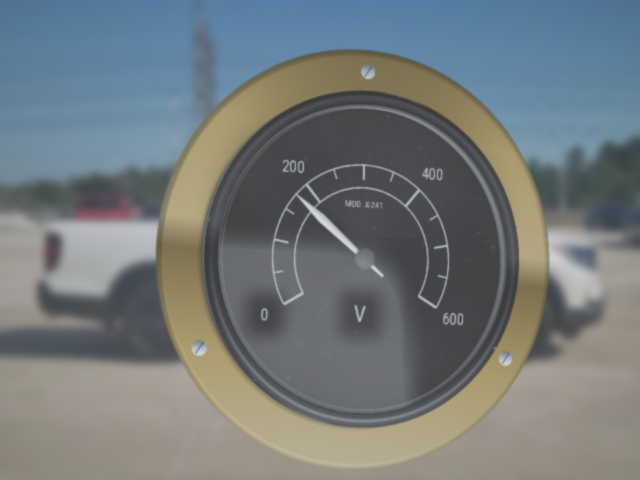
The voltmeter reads **175** V
